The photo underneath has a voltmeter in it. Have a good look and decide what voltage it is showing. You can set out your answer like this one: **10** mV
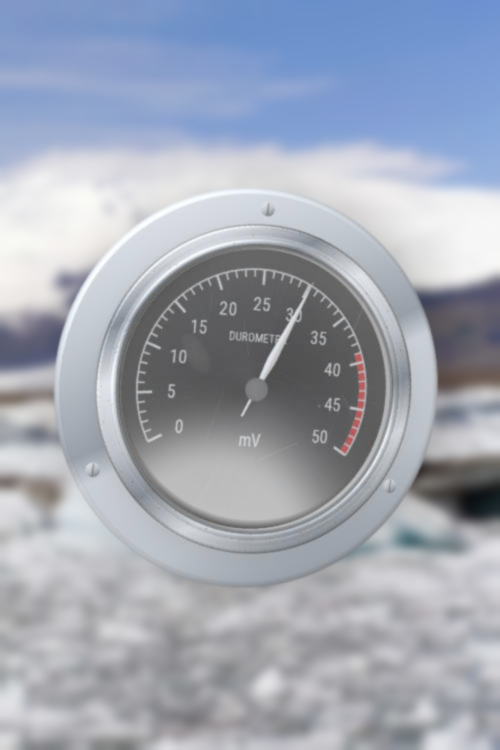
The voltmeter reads **30** mV
